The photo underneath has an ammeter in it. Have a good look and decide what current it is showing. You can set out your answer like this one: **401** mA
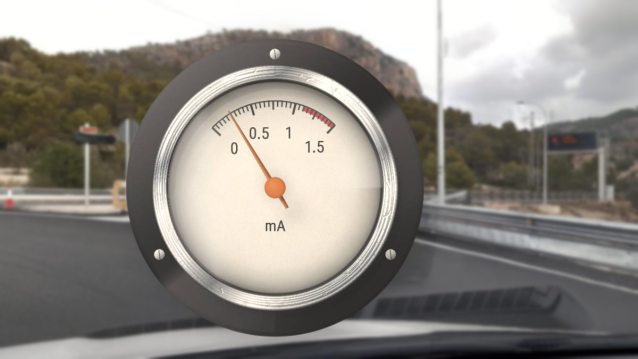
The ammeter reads **0.25** mA
